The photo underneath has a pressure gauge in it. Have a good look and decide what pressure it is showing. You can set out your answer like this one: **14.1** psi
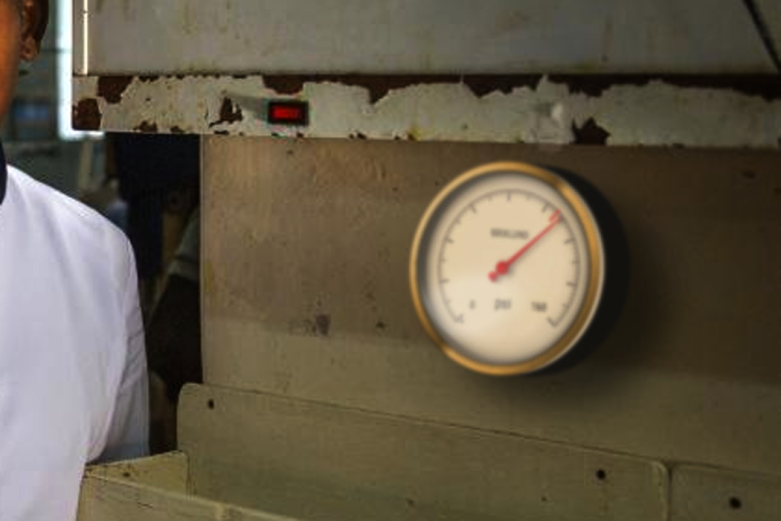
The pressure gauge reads **110** psi
